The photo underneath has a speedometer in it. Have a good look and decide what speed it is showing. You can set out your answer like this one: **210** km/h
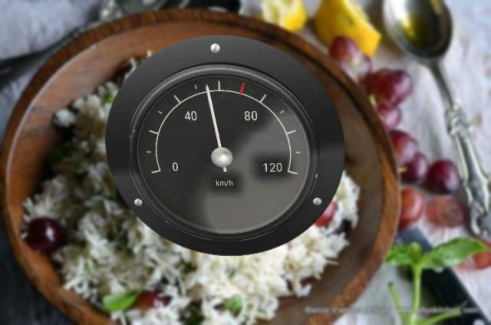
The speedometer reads **55** km/h
